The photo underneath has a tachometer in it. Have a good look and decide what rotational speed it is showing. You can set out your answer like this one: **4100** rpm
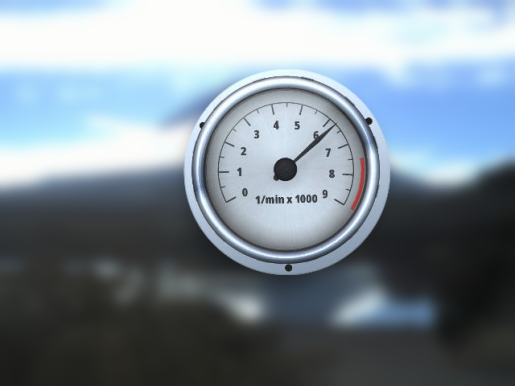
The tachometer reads **6250** rpm
